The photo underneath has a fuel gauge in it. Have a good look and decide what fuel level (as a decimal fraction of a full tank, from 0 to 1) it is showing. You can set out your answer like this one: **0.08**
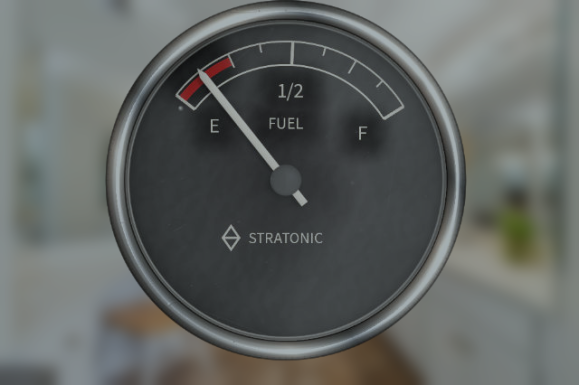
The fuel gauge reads **0.125**
